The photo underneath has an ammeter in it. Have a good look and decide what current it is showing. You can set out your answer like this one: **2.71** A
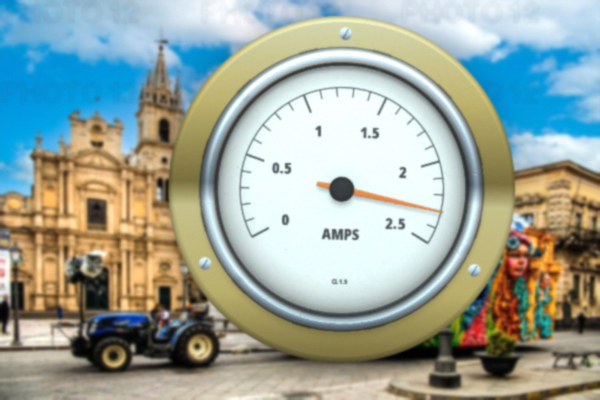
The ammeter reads **2.3** A
